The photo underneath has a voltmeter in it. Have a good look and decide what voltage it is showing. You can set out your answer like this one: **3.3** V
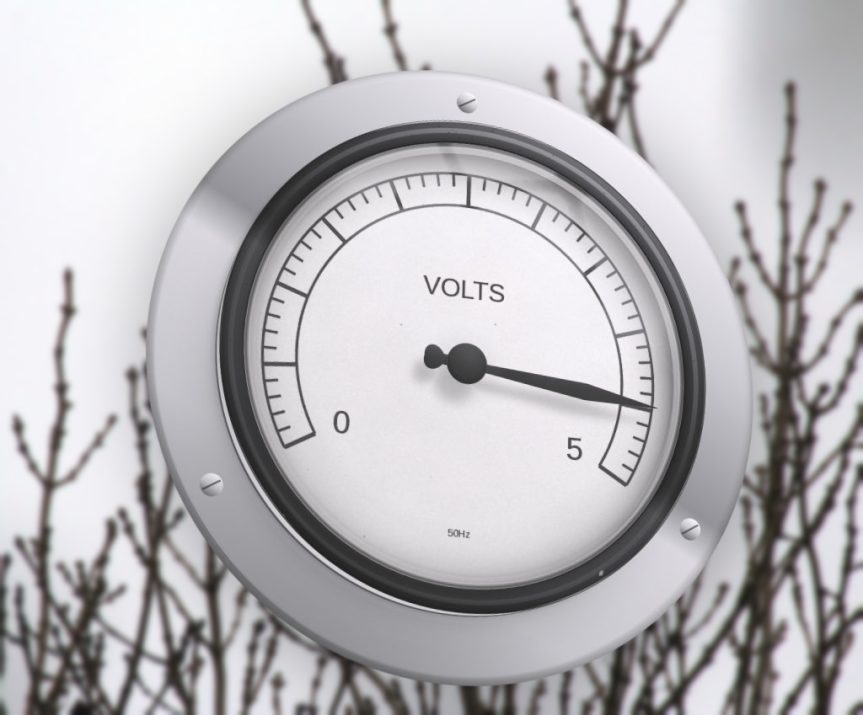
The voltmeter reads **4.5** V
